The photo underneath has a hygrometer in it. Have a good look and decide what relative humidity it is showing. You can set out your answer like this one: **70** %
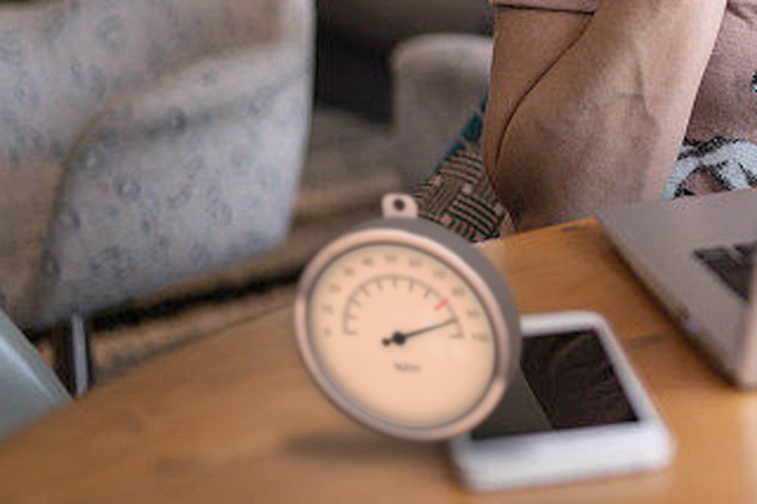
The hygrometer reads **90** %
